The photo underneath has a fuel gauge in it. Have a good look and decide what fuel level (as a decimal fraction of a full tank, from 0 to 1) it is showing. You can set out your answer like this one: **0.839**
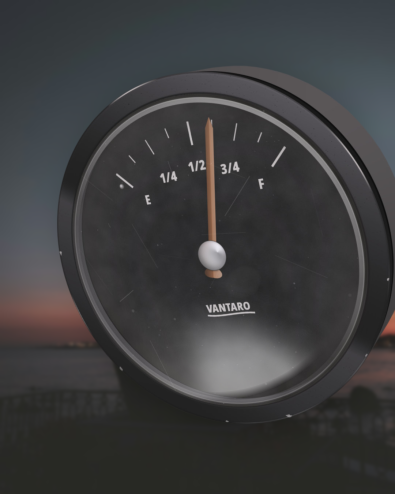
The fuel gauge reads **0.625**
